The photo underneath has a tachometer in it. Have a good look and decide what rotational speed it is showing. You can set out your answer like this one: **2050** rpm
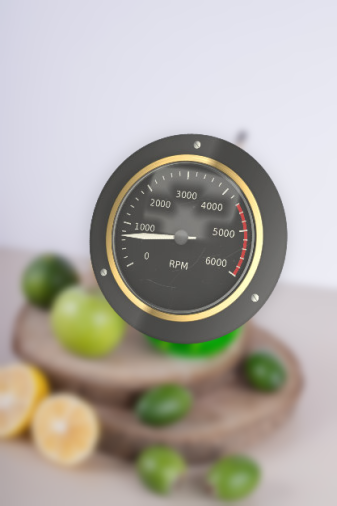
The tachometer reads **700** rpm
